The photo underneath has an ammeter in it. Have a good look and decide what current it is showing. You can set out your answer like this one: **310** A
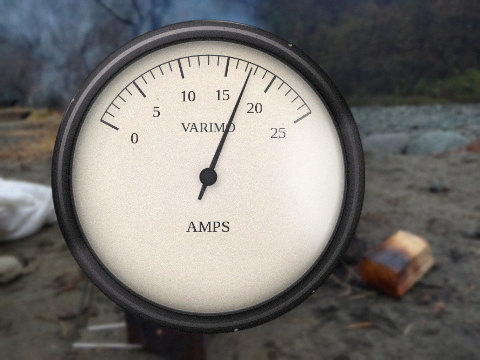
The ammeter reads **17.5** A
